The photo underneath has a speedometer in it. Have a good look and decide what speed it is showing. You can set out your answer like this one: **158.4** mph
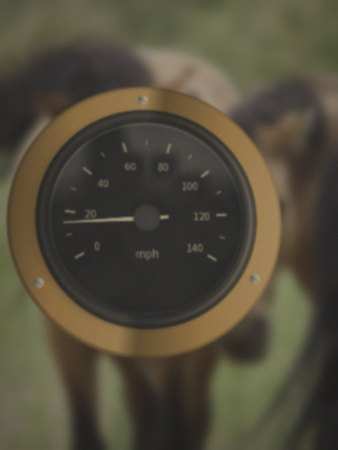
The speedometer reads **15** mph
